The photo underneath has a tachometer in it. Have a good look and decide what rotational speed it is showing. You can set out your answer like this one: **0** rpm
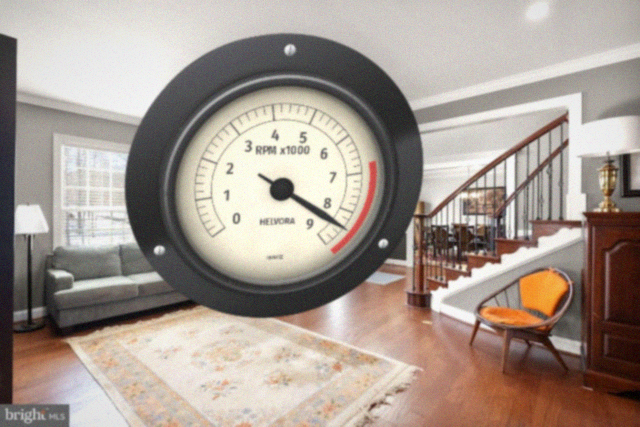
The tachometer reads **8400** rpm
